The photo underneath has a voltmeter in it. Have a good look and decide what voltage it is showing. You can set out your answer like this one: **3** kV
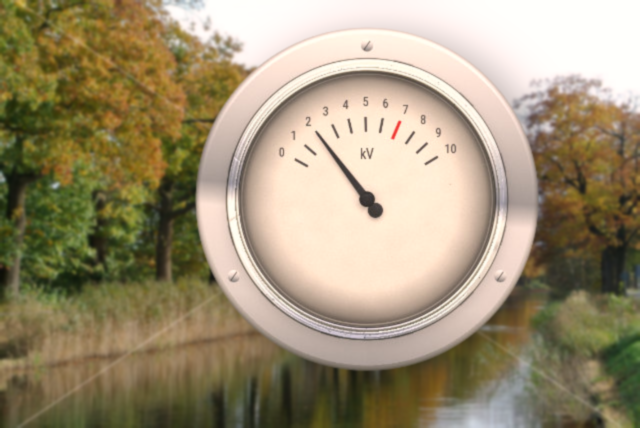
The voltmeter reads **2** kV
